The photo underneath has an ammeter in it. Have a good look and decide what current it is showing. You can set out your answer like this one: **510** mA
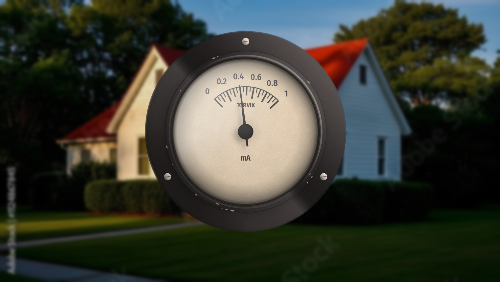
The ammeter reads **0.4** mA
